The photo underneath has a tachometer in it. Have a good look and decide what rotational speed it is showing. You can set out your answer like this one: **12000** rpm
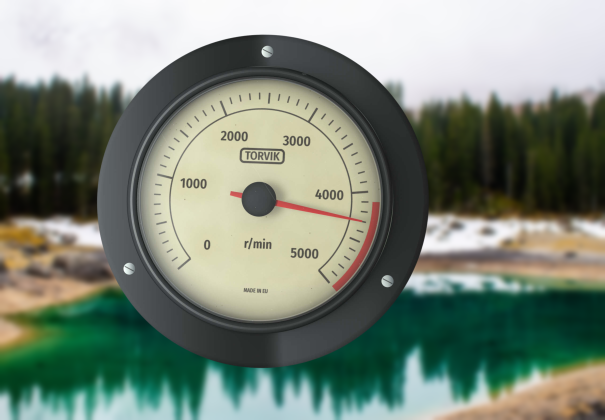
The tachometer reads **4300** rpm
